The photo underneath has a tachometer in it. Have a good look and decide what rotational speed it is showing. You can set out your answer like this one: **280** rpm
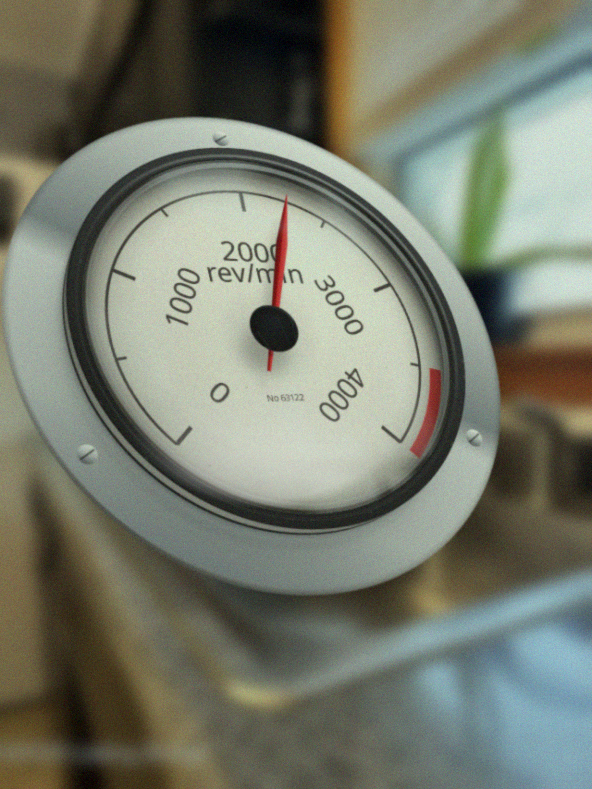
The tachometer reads **2250** rpm
